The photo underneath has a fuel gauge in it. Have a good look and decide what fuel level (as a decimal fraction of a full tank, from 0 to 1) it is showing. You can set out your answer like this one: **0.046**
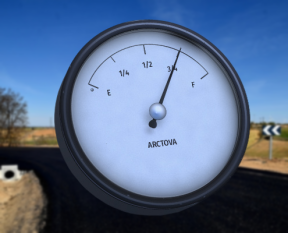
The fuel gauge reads **0.75**
